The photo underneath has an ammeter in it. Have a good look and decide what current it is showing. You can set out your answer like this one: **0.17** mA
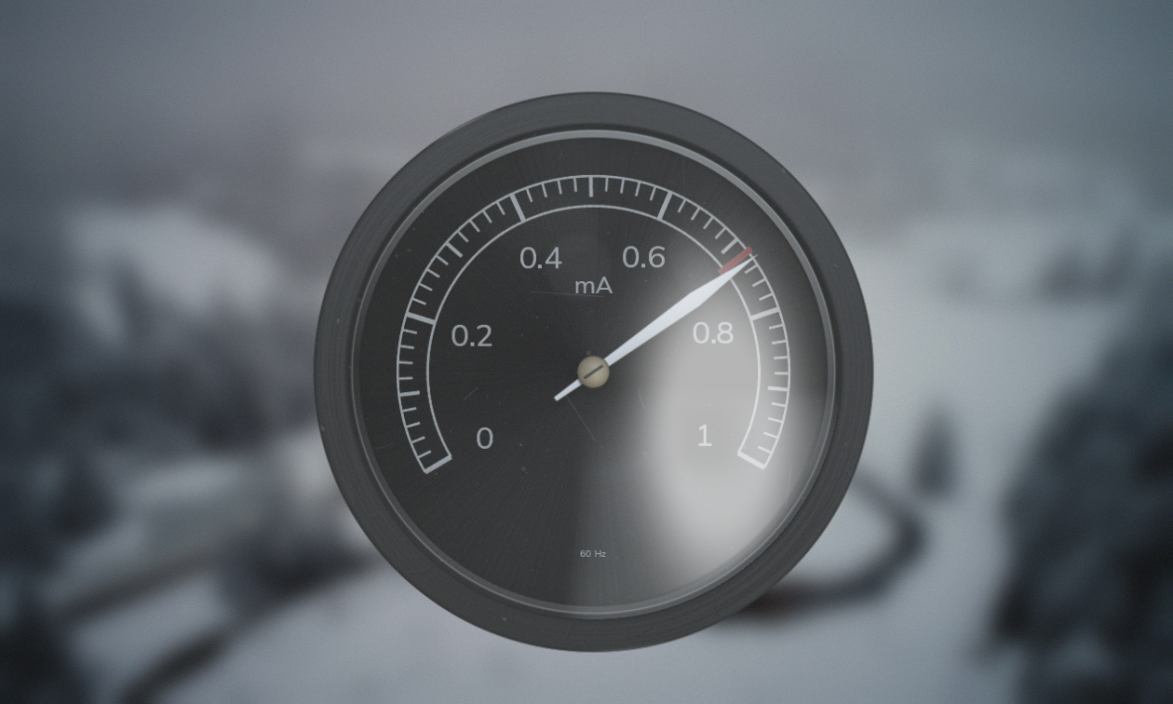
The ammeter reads **0.73** mA
